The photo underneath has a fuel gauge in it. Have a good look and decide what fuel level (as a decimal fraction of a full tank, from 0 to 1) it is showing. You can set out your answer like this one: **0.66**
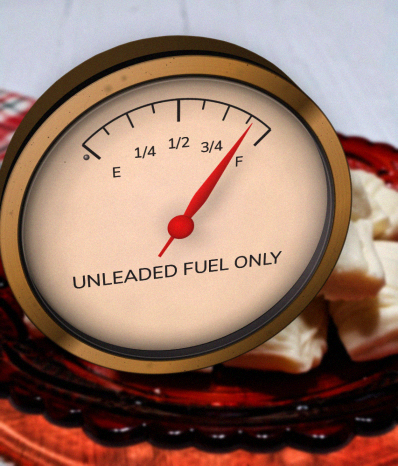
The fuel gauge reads **0.875**
